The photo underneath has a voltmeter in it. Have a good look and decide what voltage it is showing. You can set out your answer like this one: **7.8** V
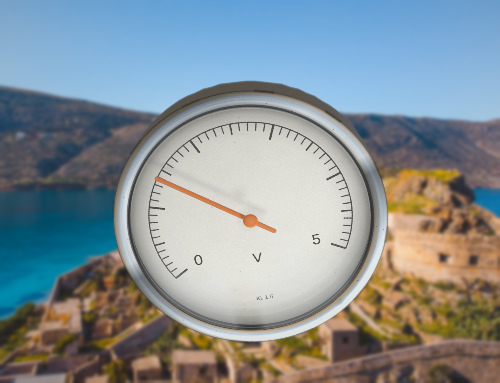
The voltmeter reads **1.4** V
